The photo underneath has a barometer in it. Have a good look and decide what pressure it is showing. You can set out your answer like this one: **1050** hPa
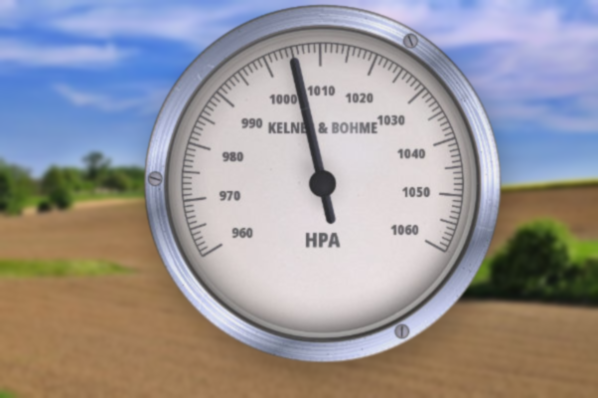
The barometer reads **1005** hPa
